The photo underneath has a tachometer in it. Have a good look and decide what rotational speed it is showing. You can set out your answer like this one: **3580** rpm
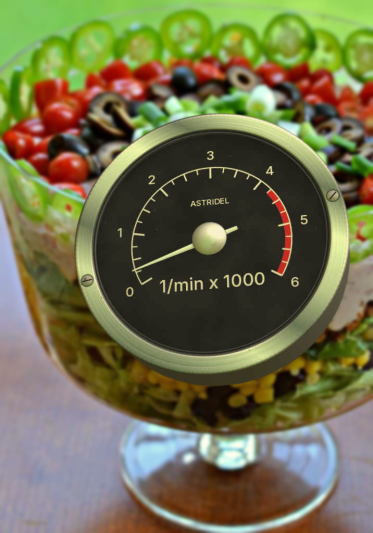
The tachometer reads **250** rpm
